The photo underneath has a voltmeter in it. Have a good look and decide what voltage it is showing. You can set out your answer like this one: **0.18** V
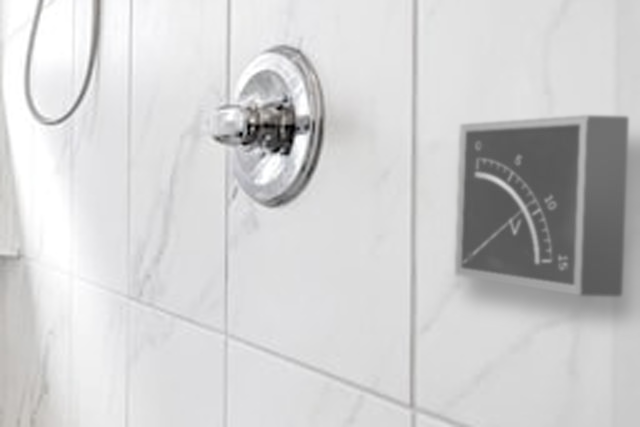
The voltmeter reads **9** V
